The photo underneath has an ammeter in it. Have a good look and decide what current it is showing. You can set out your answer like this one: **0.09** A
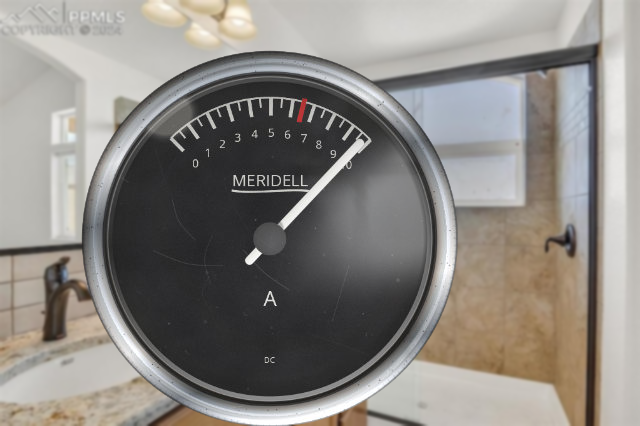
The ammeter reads **9.75** A
